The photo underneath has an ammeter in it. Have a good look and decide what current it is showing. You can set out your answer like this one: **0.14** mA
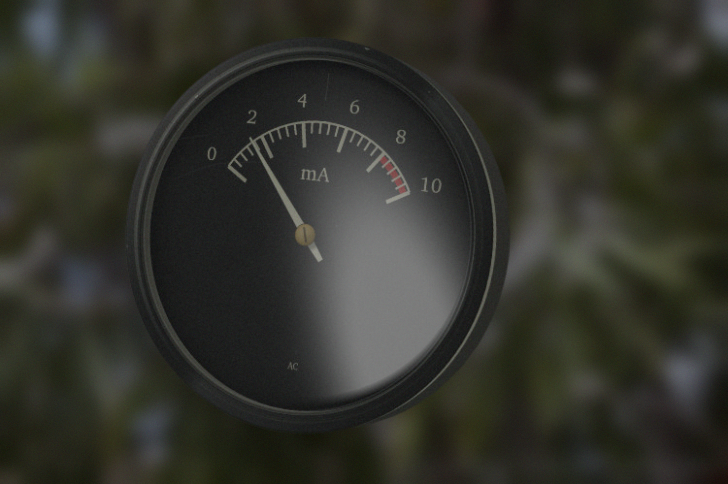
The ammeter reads **1.6** mA
